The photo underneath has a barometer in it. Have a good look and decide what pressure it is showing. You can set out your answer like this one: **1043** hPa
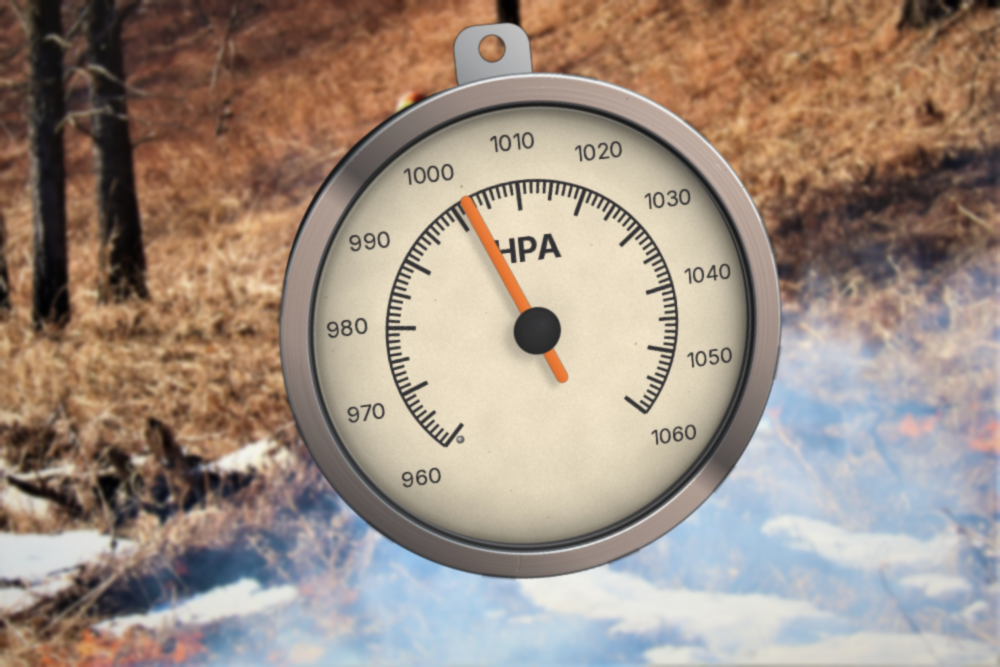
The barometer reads **1002** hPa
